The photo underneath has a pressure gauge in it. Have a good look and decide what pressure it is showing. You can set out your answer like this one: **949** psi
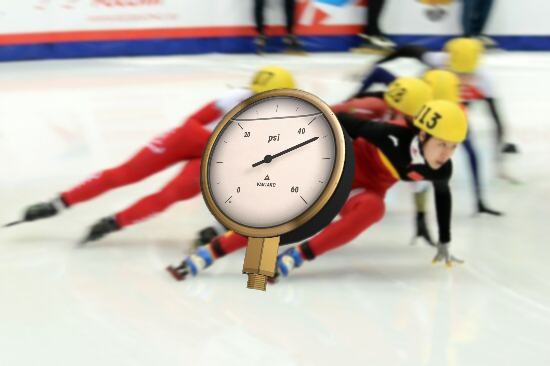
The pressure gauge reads **45** psi
